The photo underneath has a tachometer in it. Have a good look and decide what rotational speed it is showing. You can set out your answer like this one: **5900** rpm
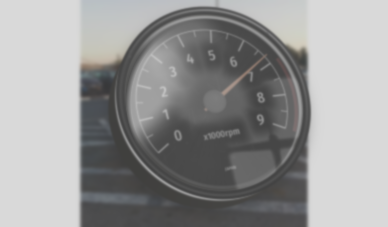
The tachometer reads **6750** rpm
